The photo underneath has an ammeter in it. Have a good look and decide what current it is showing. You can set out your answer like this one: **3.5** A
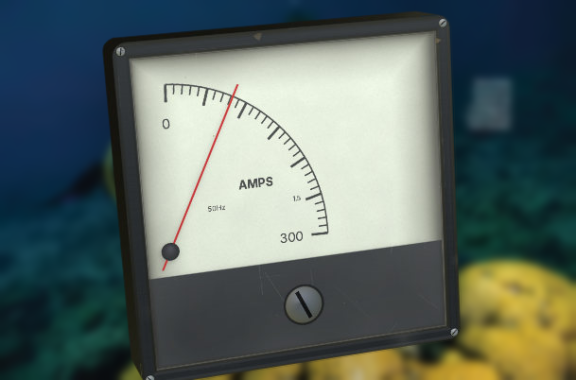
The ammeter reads **80** A
